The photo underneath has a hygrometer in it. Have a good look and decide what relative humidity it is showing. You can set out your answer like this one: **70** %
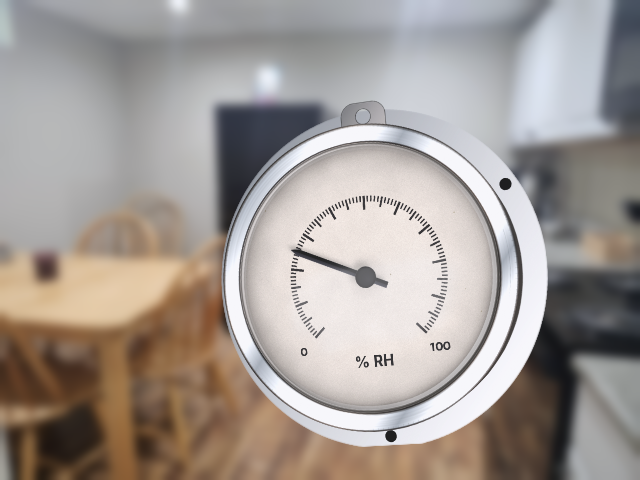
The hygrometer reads **25** %
